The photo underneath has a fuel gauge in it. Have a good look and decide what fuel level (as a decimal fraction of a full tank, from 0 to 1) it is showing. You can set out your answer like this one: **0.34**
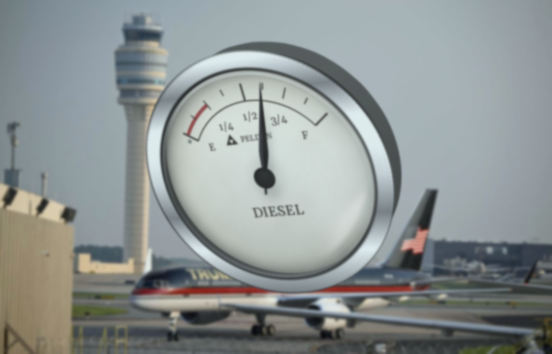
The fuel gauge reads **0.625**
